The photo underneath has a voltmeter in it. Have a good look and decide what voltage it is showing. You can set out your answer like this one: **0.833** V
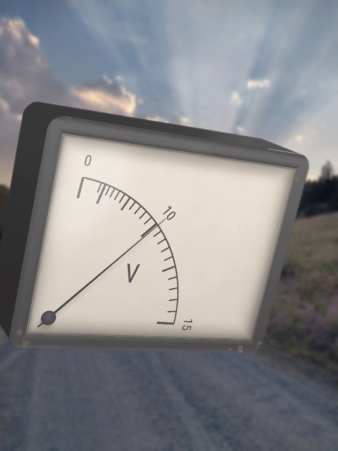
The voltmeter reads **10** V
